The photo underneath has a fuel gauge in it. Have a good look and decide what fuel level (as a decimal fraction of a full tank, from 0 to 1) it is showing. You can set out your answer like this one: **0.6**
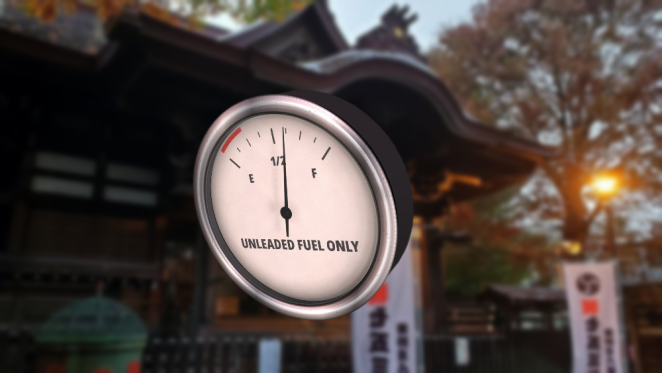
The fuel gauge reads **0.625**
